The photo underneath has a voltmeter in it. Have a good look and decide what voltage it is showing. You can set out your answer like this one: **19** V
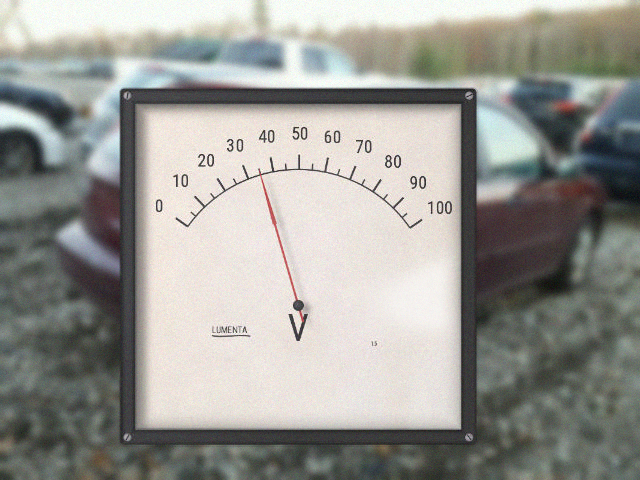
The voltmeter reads **35** V
